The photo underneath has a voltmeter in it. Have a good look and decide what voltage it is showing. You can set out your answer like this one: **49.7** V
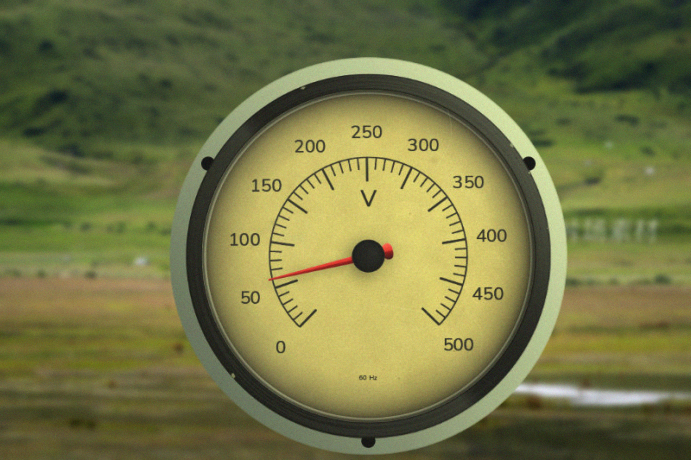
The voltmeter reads **60** V
